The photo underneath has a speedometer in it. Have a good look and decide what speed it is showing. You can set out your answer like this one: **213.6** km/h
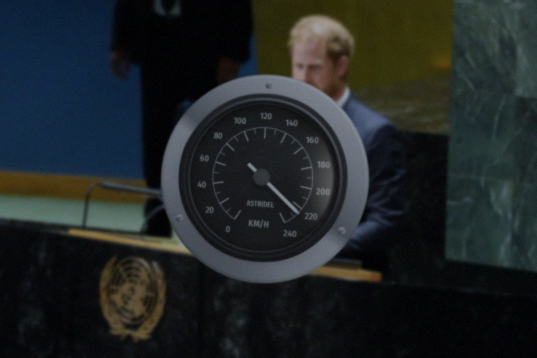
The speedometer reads **225** km/h
